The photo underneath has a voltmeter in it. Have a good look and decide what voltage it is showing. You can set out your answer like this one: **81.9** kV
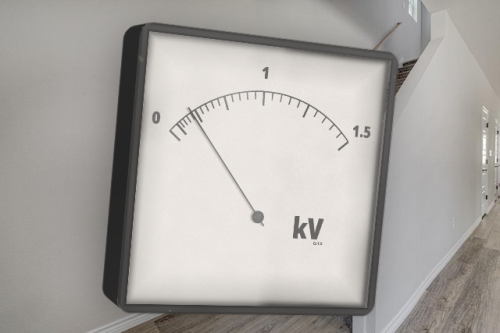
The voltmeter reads **0.45** kV
